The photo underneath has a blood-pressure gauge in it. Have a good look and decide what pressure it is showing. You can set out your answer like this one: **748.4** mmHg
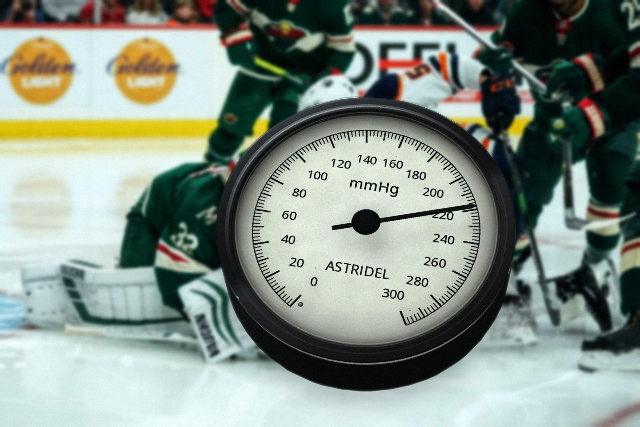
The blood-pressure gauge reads **220** mmHg
